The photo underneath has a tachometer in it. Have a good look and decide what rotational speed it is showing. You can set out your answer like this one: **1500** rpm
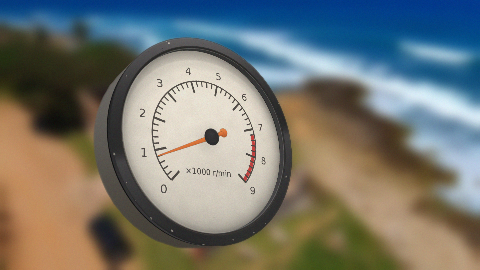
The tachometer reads **800** rpm
